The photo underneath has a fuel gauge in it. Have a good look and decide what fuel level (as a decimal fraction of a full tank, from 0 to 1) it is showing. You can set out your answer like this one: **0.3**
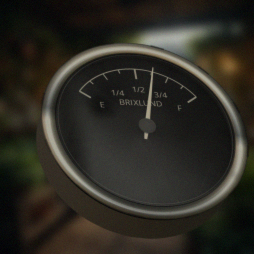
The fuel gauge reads **0.625**
